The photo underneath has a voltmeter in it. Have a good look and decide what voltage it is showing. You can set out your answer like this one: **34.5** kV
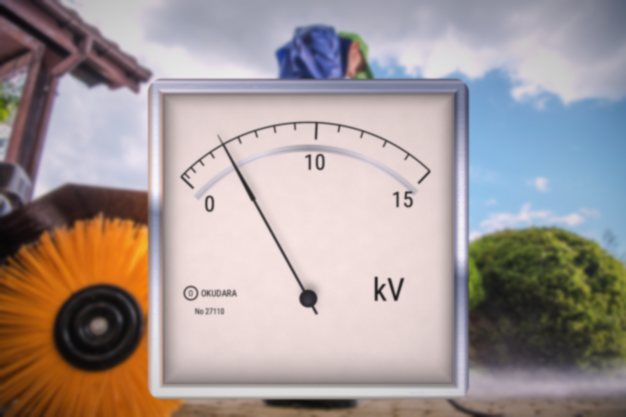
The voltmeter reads **5** kV
